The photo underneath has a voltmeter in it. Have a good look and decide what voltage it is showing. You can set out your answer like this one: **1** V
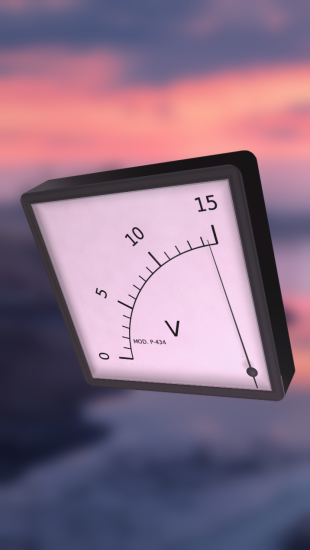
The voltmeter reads **14.5** V
